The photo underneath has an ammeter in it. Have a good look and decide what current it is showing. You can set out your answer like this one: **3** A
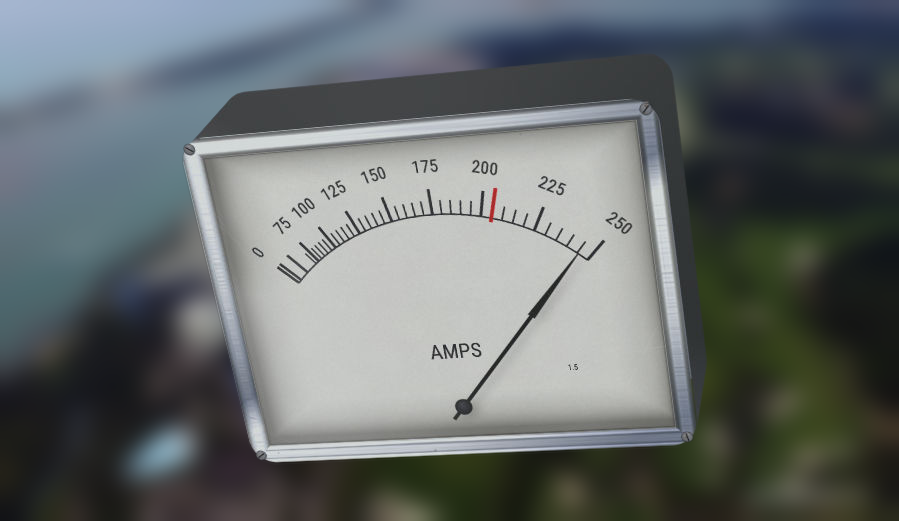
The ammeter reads **245** A
